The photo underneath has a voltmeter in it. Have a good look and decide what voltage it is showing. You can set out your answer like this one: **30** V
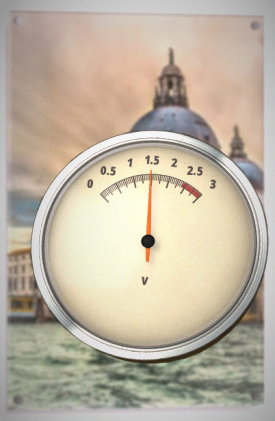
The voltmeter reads **1.5** V
